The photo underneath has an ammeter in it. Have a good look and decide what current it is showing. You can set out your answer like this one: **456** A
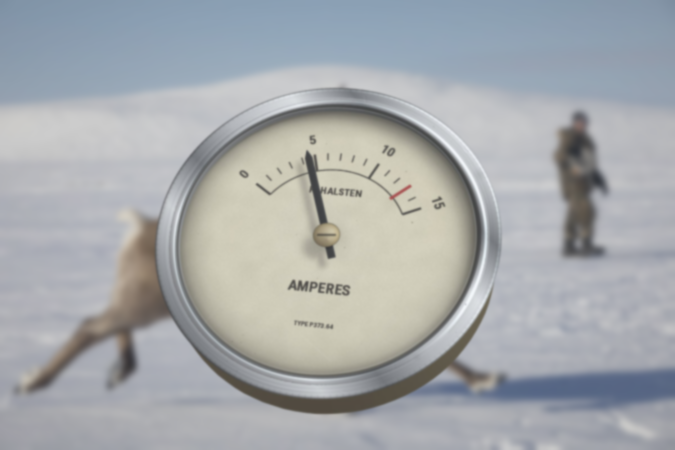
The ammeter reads **4.5** A
